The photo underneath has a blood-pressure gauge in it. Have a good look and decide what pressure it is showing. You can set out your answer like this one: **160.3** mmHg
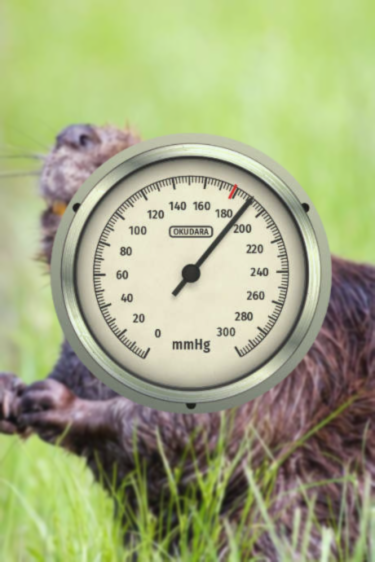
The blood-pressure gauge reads **190** mmHg
